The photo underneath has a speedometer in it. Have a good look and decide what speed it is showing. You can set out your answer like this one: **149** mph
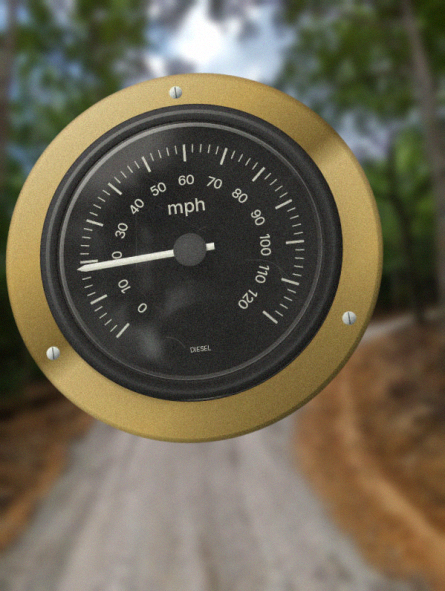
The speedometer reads **18** mph
